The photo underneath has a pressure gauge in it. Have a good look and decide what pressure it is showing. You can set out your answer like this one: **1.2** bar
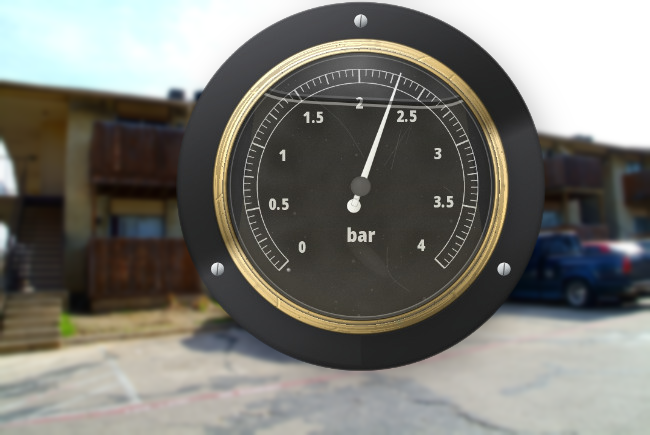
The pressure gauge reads **2.3** bar
